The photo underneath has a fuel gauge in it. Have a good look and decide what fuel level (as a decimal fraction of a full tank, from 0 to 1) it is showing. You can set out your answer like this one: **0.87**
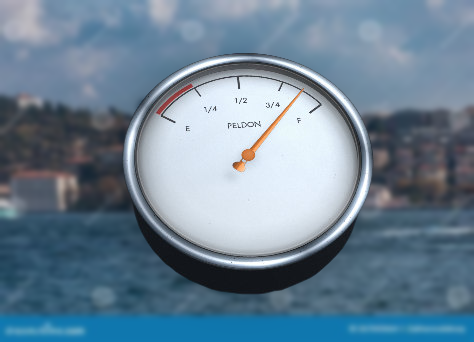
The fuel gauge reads **0.875**
